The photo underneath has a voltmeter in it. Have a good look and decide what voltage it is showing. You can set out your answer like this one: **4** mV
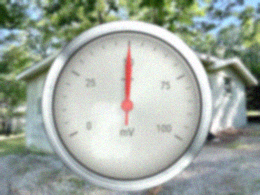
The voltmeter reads **50** mV
